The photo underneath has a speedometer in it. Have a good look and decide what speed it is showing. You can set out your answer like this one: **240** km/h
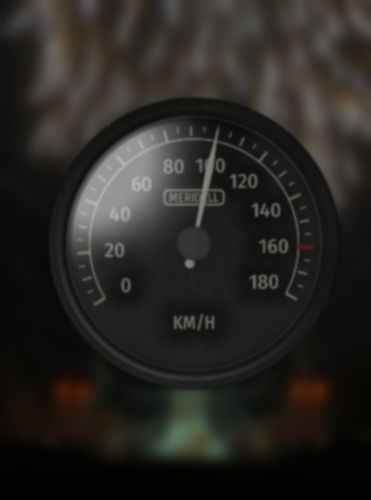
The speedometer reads **100** km/h
